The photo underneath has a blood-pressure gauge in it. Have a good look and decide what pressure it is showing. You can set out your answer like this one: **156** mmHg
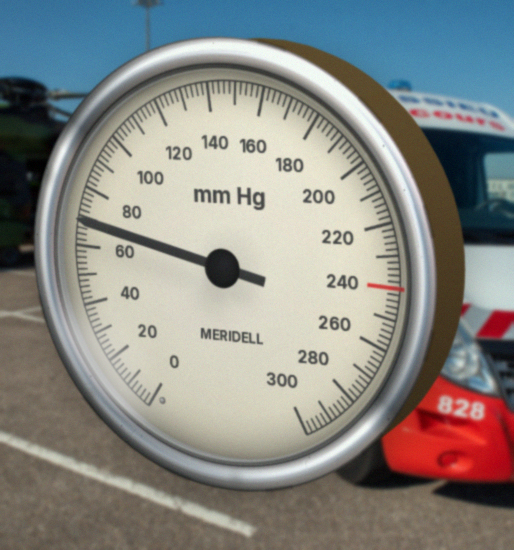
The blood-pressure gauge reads **70** mmHg
